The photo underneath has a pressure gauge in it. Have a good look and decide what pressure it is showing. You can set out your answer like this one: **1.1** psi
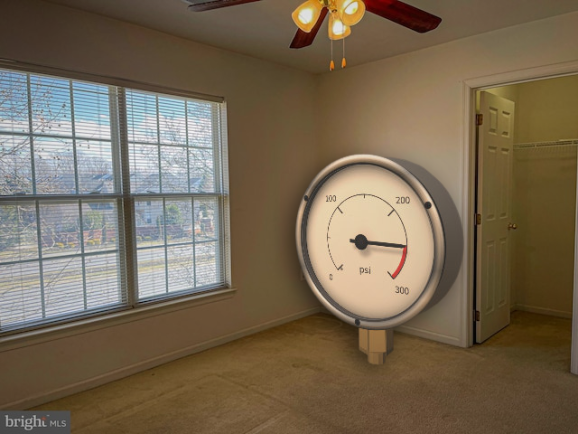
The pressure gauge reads **250** psi
